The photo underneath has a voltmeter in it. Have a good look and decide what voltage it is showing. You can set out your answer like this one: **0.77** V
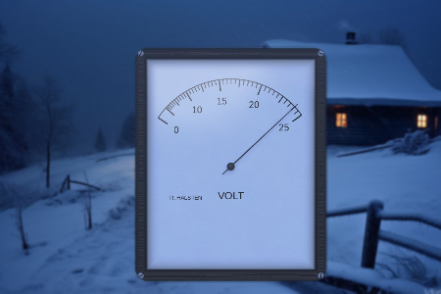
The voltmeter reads **24** V
